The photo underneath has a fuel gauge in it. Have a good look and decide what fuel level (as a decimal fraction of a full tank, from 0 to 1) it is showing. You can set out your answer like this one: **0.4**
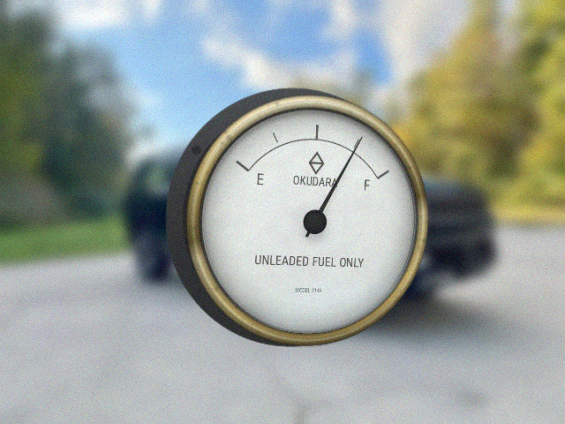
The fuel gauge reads **0.75**
